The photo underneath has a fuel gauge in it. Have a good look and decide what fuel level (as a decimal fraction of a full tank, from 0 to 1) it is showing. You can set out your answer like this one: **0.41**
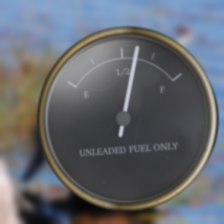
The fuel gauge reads **0.625**
